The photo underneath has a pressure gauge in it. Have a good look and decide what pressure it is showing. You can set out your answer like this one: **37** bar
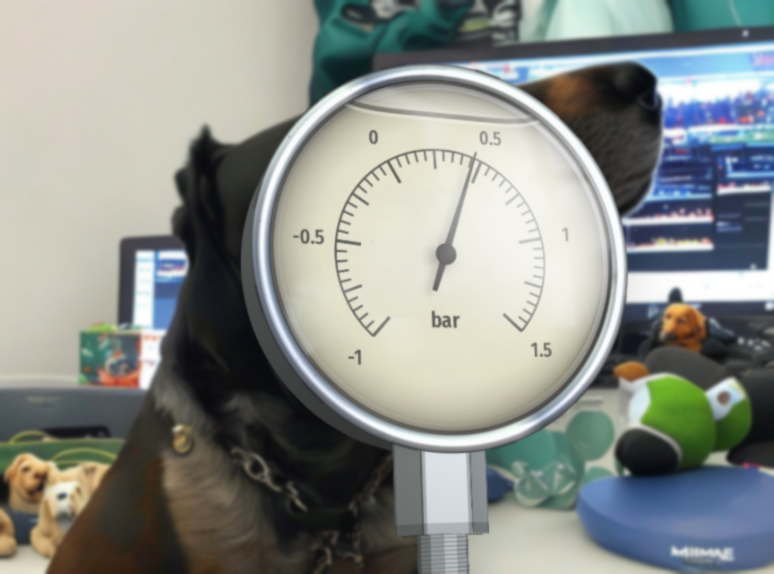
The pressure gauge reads **0.45** bar
